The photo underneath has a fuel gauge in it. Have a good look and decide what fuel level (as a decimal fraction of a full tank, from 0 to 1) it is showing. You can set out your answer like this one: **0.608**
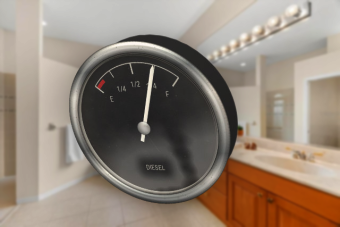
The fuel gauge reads **0.75**
